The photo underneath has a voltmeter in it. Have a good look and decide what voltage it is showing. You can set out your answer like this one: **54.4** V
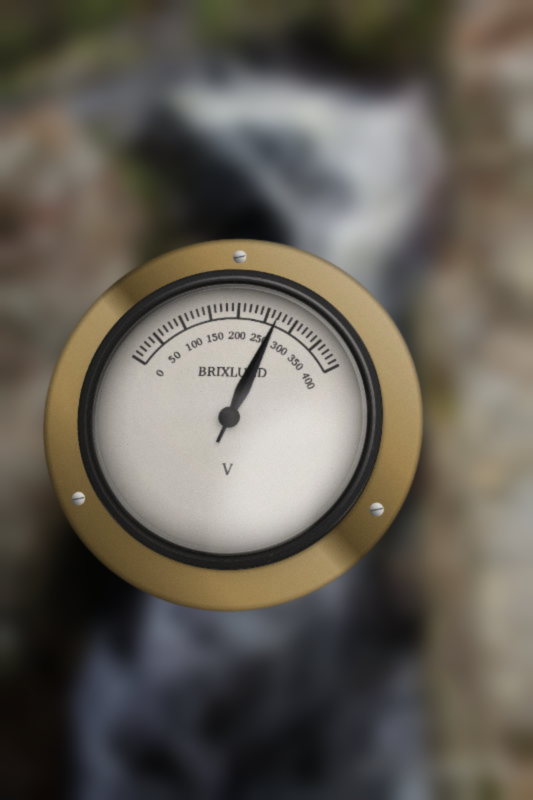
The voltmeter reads **270** V
